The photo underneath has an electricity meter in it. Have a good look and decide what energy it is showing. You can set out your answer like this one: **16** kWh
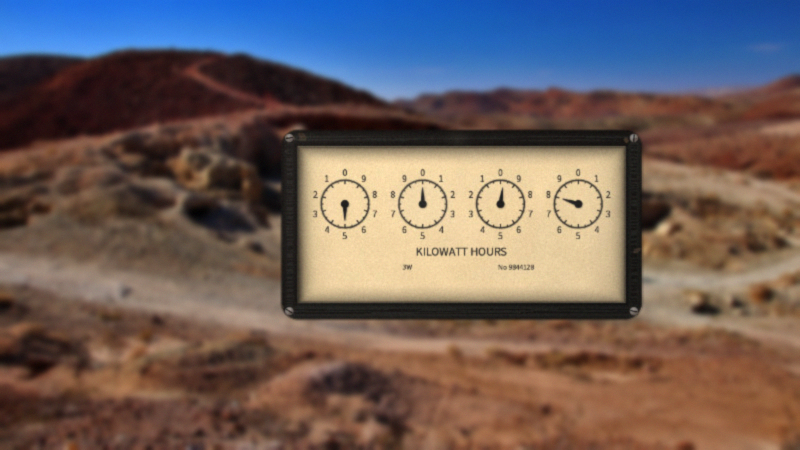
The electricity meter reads **4998** kWh
